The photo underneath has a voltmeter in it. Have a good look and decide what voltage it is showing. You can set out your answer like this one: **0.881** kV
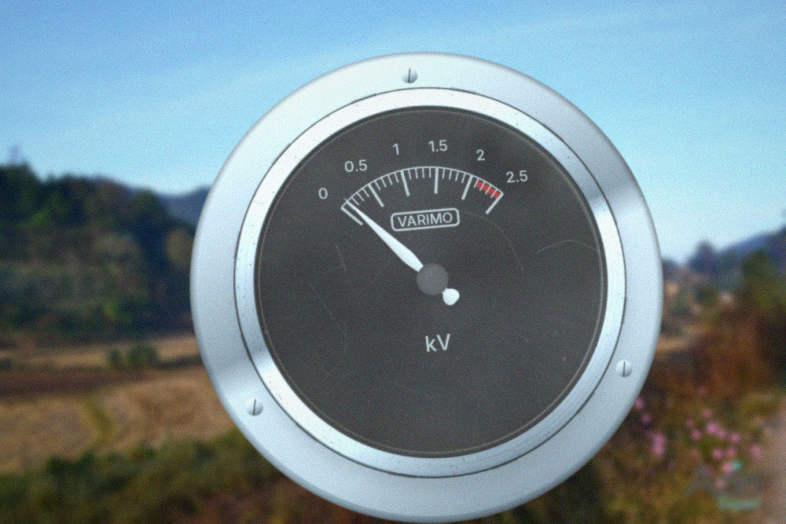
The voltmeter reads **0.1** kV
